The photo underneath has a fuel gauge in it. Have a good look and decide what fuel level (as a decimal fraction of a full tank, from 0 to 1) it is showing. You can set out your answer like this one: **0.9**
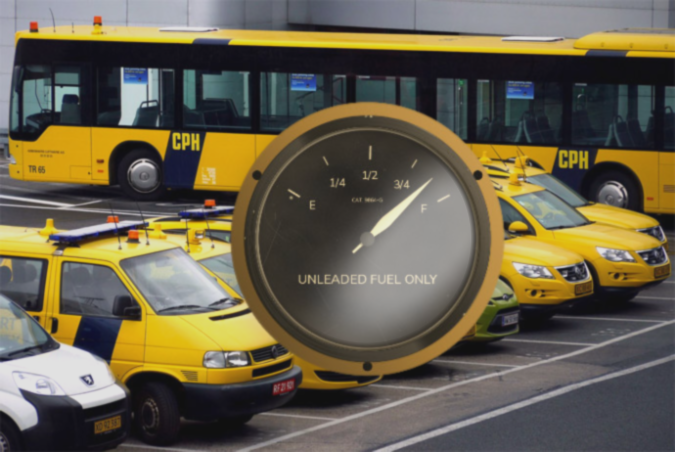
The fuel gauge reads **0.875**
